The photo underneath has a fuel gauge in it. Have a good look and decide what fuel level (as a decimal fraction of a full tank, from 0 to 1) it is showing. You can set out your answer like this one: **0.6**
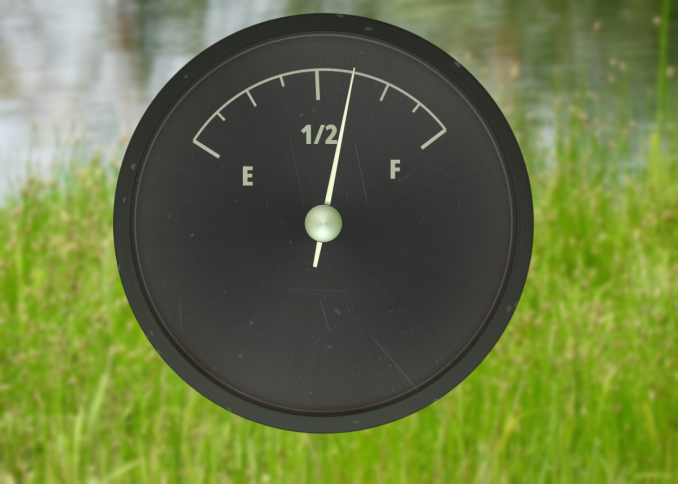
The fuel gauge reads **0.625**
